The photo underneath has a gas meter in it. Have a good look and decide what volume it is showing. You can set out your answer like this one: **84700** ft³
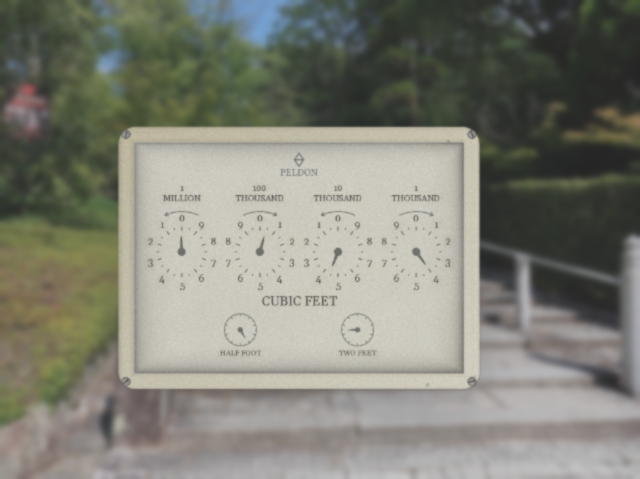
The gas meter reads **4400** ft³
